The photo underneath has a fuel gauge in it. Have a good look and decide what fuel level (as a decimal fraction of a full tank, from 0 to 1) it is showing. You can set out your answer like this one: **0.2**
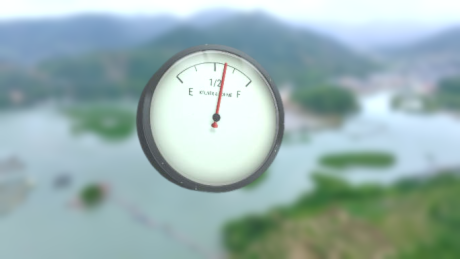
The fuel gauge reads **0.625**
